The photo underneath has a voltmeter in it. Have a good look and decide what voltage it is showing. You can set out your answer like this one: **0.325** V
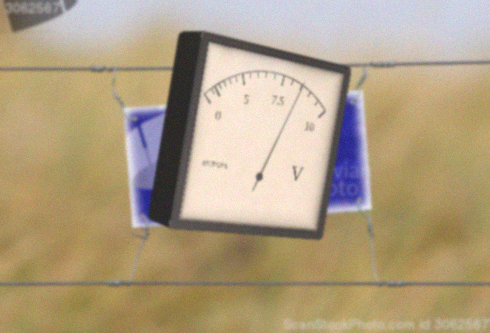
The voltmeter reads **8.5** V
